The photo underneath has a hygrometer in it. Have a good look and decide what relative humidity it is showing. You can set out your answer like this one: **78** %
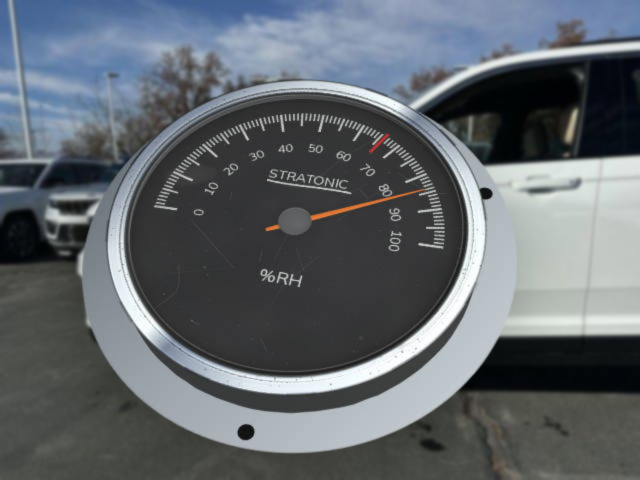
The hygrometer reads **85** %
